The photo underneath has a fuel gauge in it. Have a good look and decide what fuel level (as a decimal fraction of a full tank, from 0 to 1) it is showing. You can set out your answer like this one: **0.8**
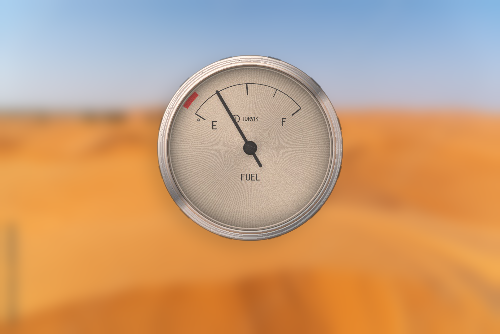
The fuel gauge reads **0.25**
